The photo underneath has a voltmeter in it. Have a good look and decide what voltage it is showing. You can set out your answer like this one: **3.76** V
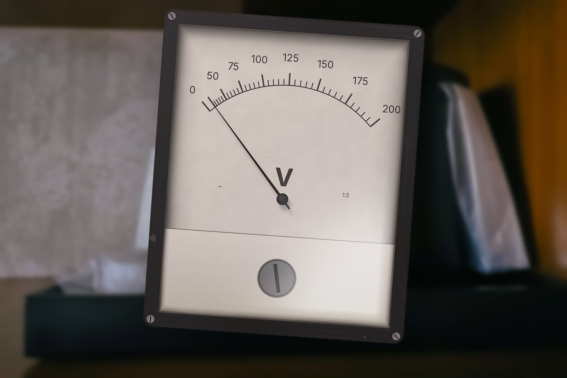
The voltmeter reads **25** V
